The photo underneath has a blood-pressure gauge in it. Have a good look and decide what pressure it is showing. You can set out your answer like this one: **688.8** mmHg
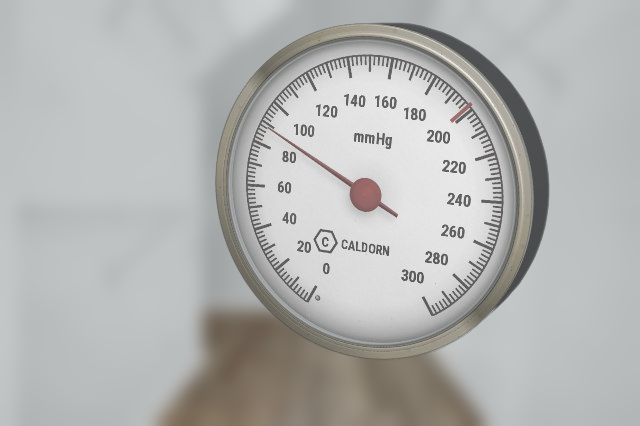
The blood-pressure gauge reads **90** mmHg
